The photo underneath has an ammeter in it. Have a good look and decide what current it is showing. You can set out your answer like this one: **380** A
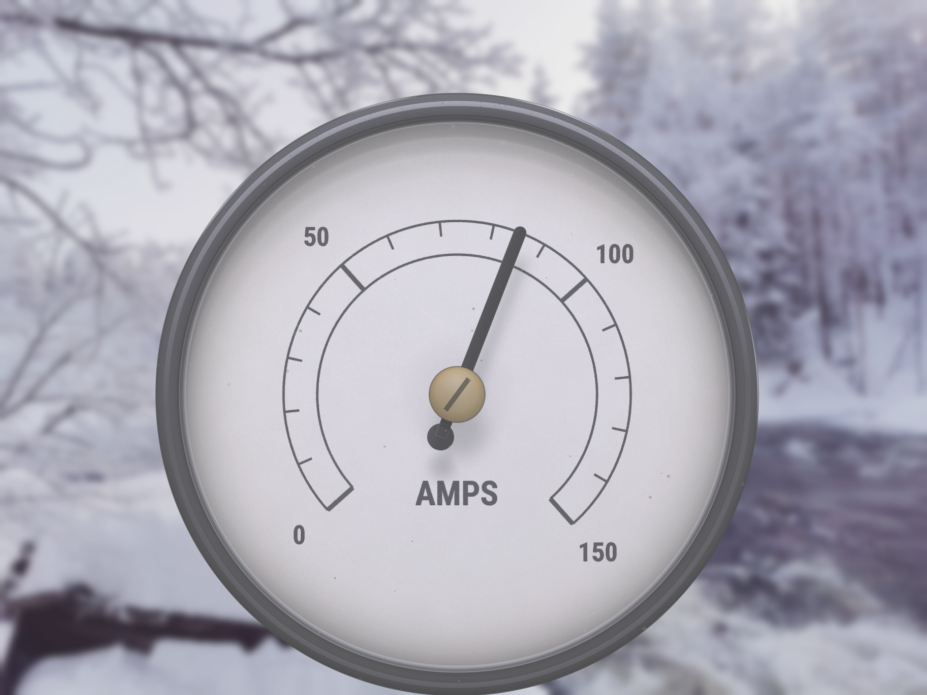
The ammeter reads **85** A
